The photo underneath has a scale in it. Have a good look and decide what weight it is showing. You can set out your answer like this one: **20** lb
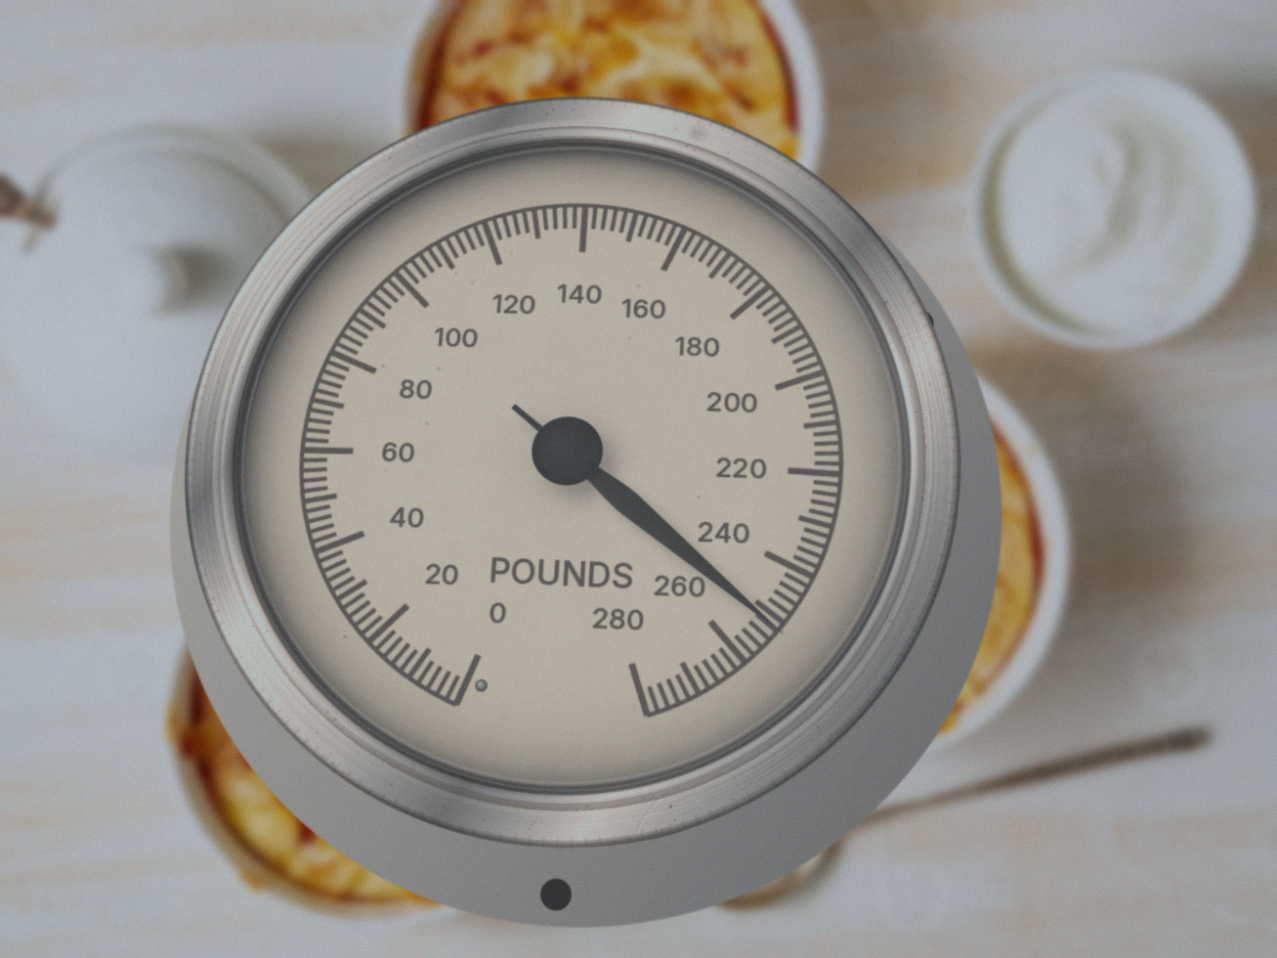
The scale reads **252** lb
